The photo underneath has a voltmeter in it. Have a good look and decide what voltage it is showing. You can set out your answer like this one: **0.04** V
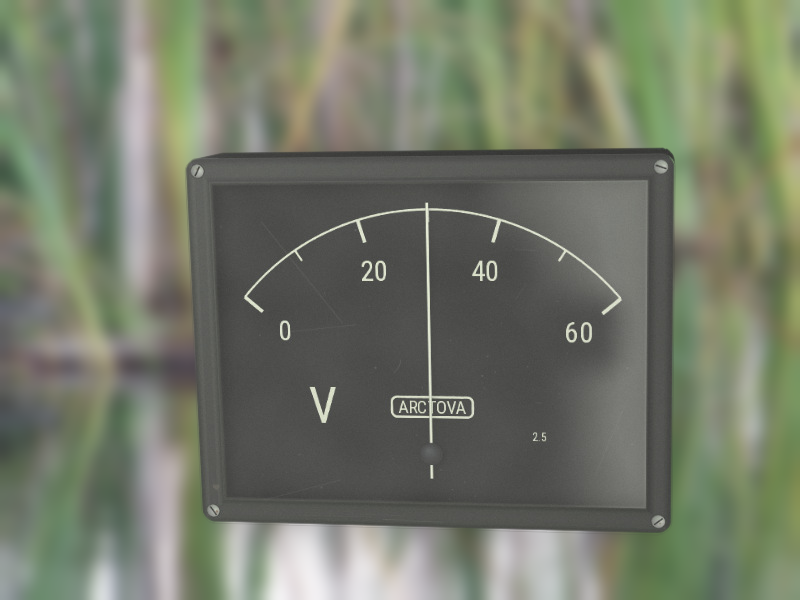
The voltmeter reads **30** V
